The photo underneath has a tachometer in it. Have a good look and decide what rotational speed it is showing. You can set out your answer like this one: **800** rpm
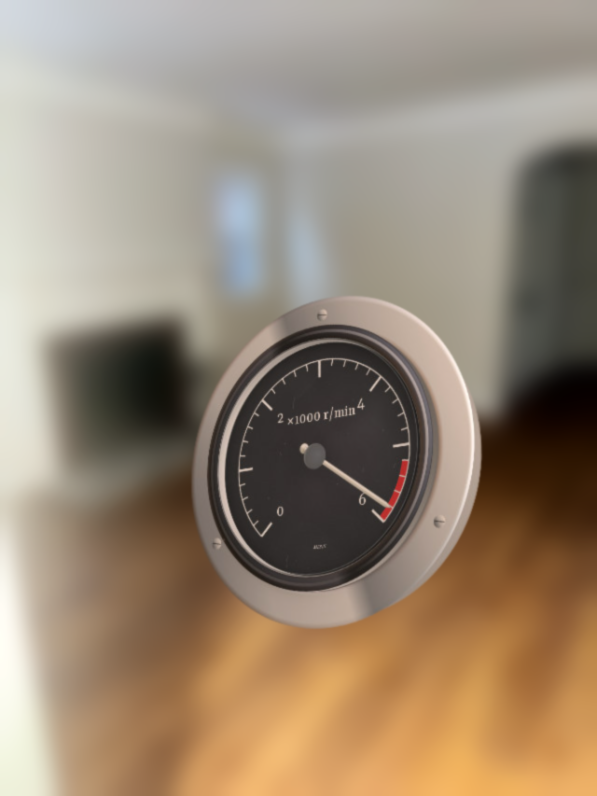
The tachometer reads **5800** rpm
